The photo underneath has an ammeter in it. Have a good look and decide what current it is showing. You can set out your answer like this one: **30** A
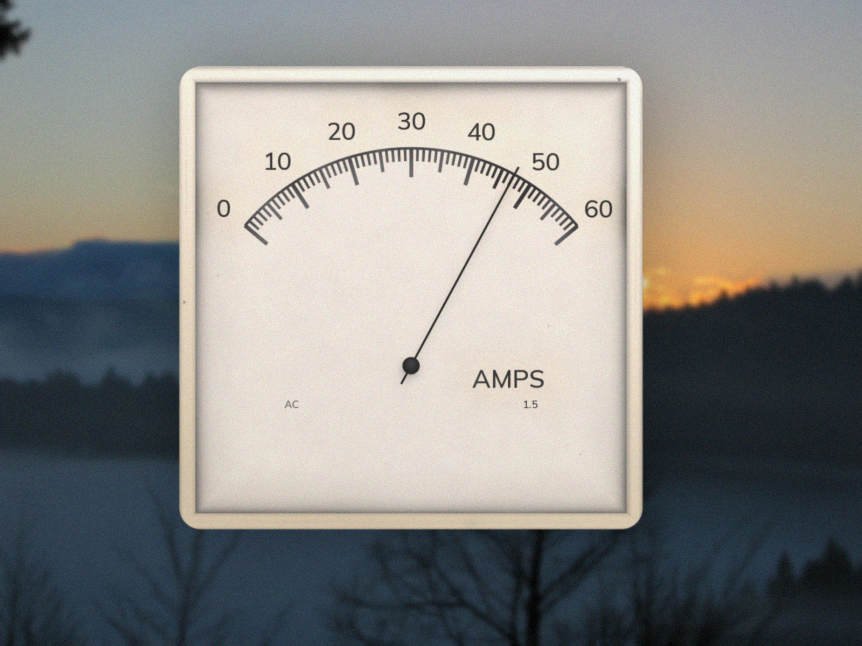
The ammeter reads **47** A
